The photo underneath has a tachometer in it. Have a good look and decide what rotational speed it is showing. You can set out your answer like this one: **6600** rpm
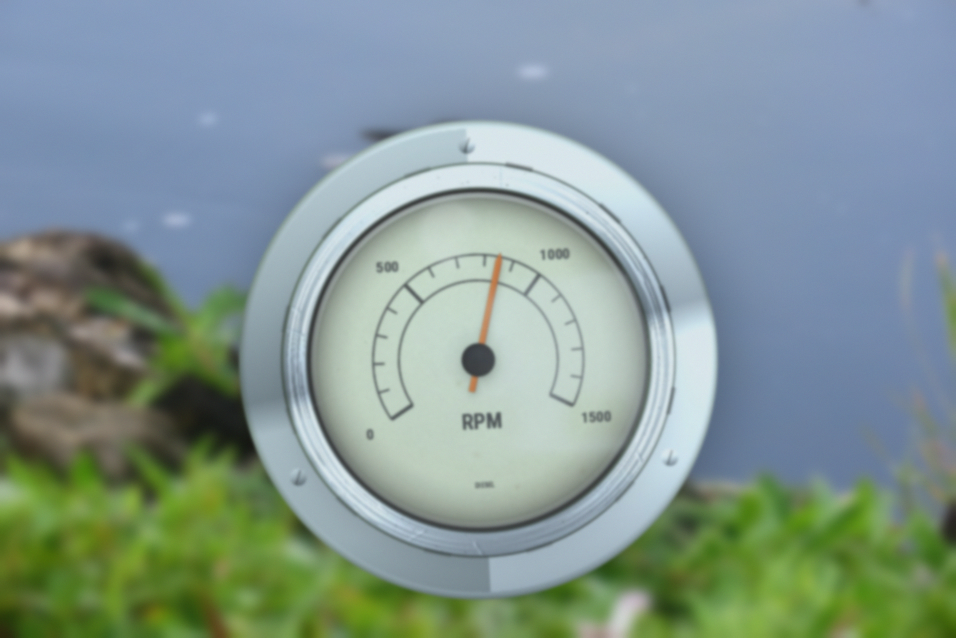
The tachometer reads **850** rpm
